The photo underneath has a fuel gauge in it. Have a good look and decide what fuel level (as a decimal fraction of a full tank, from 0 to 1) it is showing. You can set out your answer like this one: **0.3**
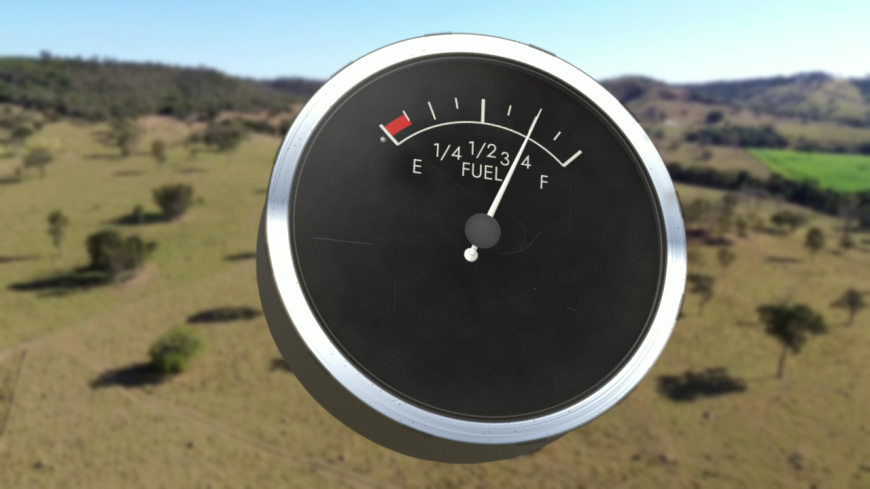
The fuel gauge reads **0.75**
